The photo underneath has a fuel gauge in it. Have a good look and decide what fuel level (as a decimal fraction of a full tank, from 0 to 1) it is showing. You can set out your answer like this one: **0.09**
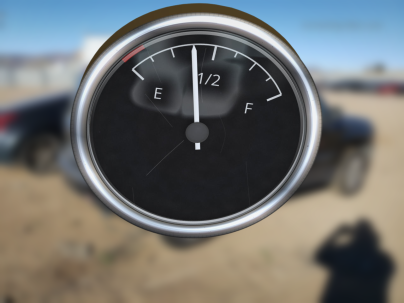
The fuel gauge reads **0.375**
